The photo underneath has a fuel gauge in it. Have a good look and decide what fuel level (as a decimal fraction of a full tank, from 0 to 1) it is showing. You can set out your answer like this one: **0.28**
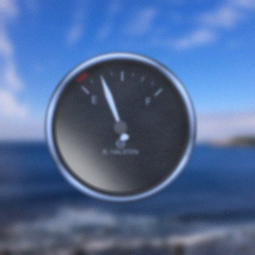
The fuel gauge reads **0.25**
